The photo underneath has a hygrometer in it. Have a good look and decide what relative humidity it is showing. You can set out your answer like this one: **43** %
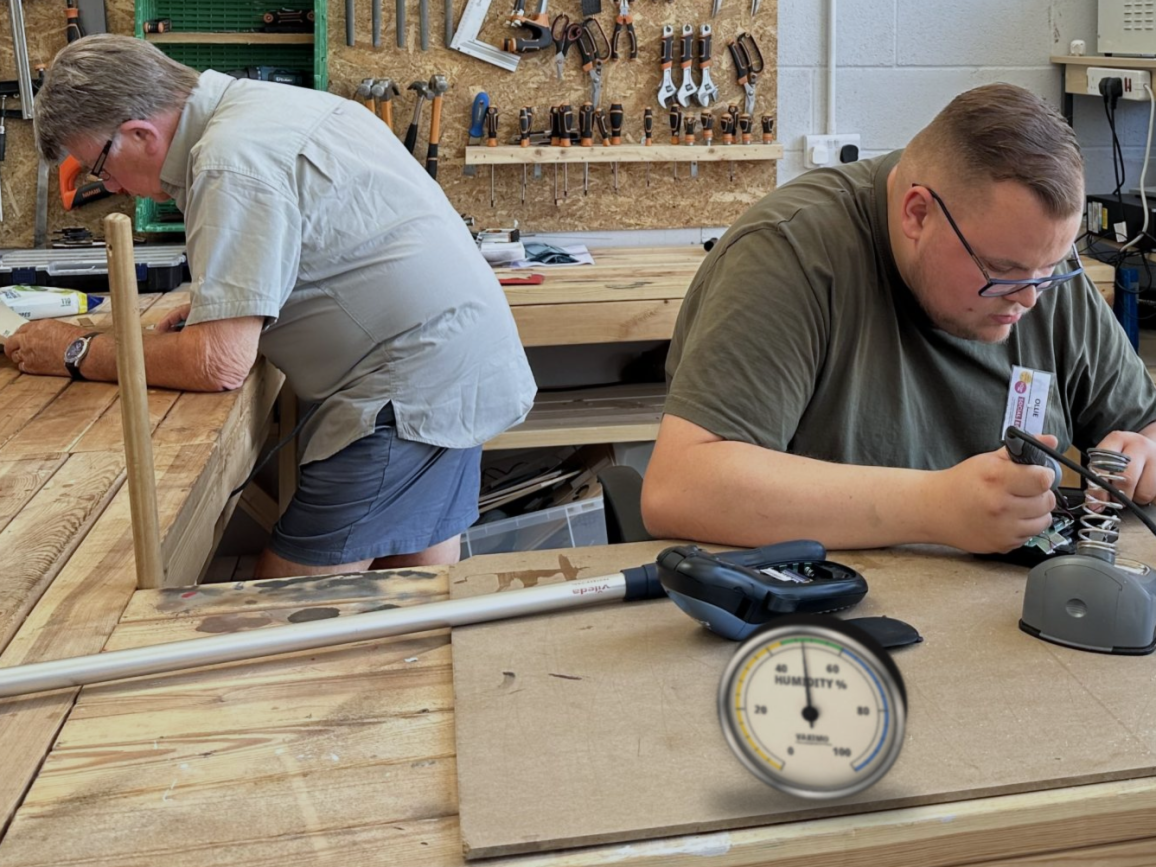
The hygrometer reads **50** %
